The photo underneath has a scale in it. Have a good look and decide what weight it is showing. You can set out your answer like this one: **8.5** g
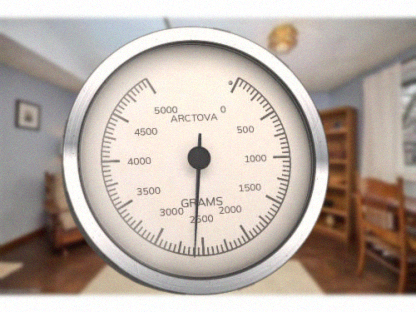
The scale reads **2600** g
